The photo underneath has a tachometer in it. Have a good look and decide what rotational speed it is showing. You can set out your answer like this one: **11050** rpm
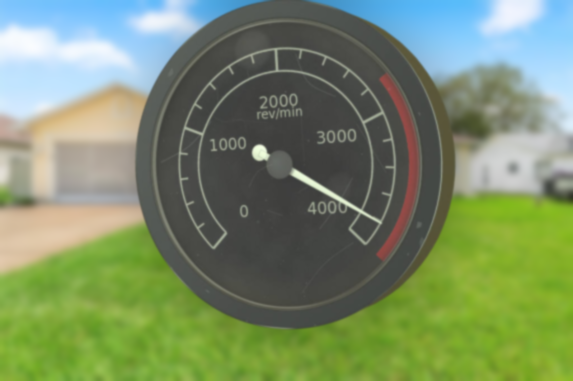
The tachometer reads **3800** rpm
